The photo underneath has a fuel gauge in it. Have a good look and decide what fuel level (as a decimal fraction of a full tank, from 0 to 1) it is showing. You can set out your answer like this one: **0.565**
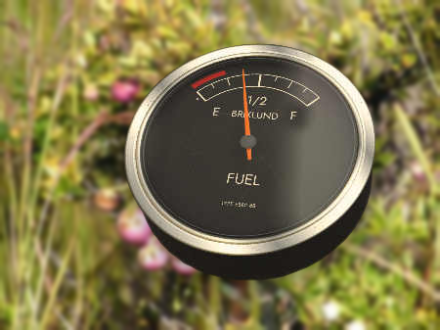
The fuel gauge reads **0.375**
